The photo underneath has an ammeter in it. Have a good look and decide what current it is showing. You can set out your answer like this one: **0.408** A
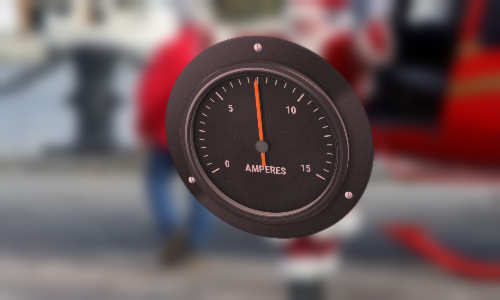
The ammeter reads **7.5** A
